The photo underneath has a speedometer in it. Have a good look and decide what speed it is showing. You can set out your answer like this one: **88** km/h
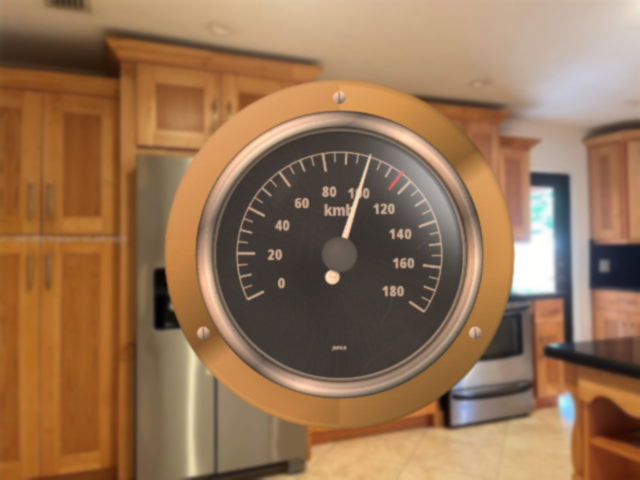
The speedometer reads **100** km/h
